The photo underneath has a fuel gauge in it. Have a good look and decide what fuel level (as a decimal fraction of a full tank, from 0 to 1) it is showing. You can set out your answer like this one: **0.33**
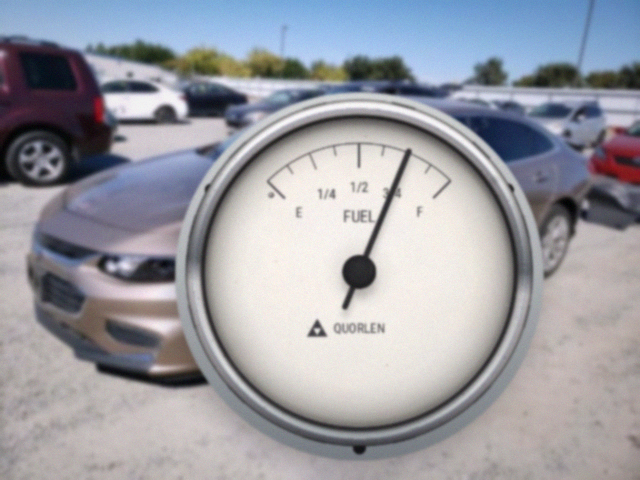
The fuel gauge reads **0.75**
